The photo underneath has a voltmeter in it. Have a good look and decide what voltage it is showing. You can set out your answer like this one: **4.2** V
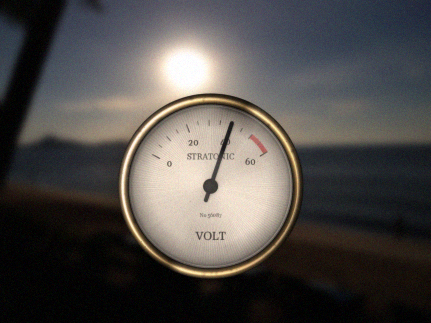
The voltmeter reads **40** V
